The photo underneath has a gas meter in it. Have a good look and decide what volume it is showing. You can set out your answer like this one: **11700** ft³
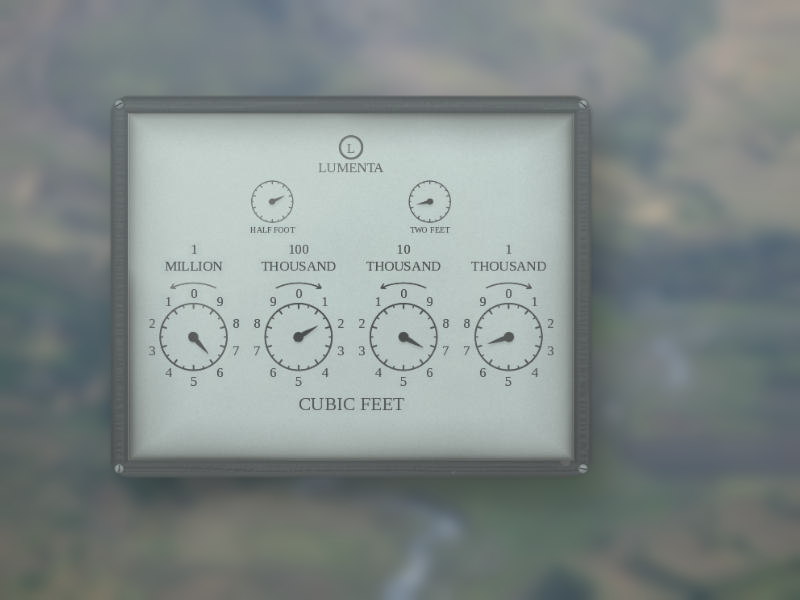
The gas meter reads **616700** ft³
